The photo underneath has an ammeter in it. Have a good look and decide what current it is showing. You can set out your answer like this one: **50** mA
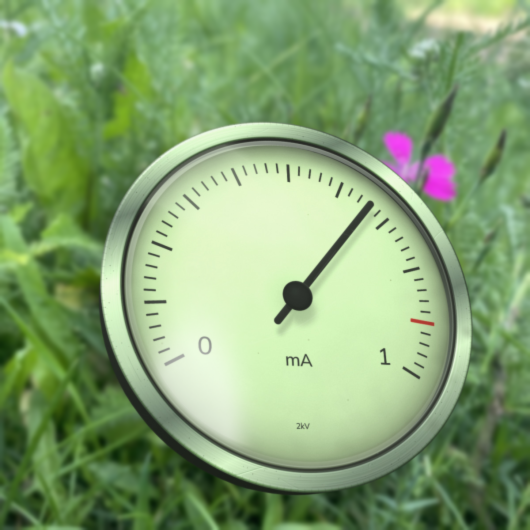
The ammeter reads **0.66** mA
